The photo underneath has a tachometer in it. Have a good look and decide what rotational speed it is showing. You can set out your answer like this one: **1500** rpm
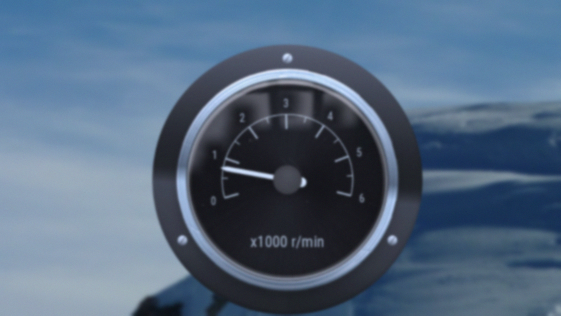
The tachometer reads **750** rpm
